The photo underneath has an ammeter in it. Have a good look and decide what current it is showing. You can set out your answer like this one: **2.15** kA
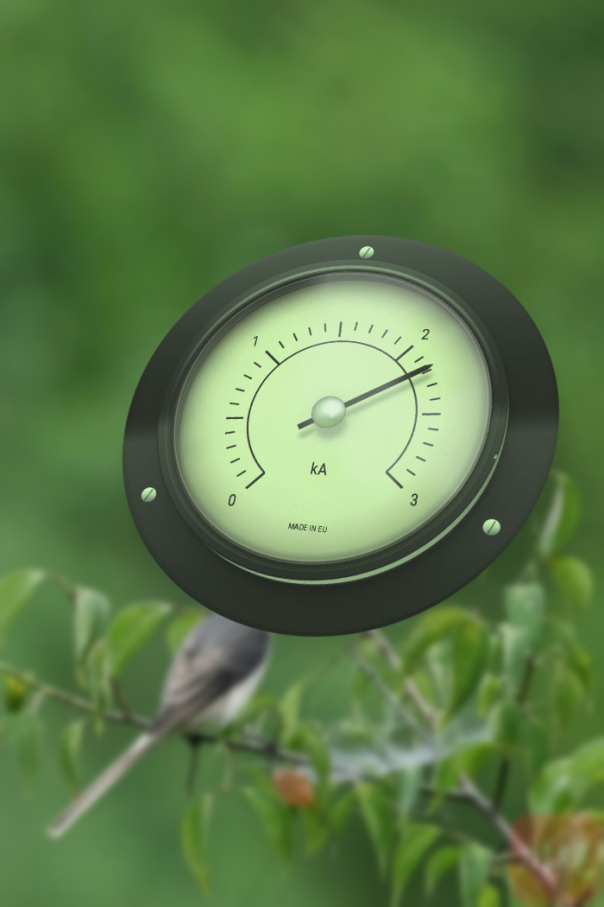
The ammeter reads **2.2** kA
